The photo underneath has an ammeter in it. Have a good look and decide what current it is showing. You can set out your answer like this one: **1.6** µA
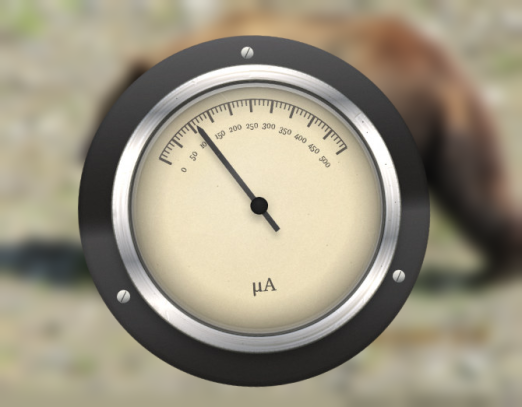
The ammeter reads **110** µA
